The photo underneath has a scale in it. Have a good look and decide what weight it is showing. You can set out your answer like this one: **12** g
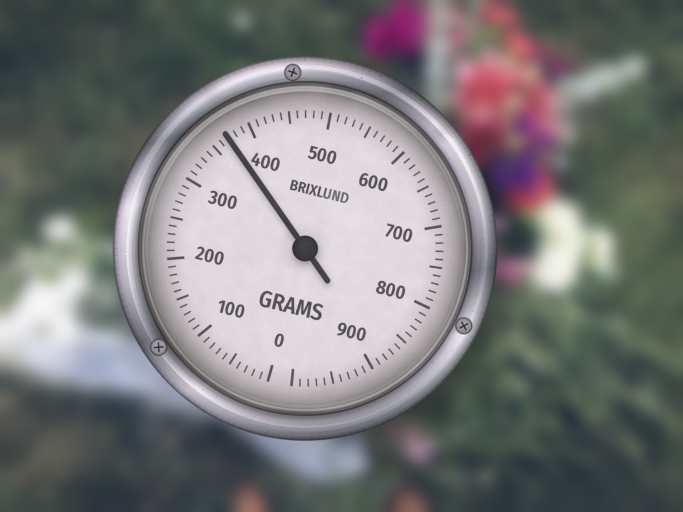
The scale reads **370** g
